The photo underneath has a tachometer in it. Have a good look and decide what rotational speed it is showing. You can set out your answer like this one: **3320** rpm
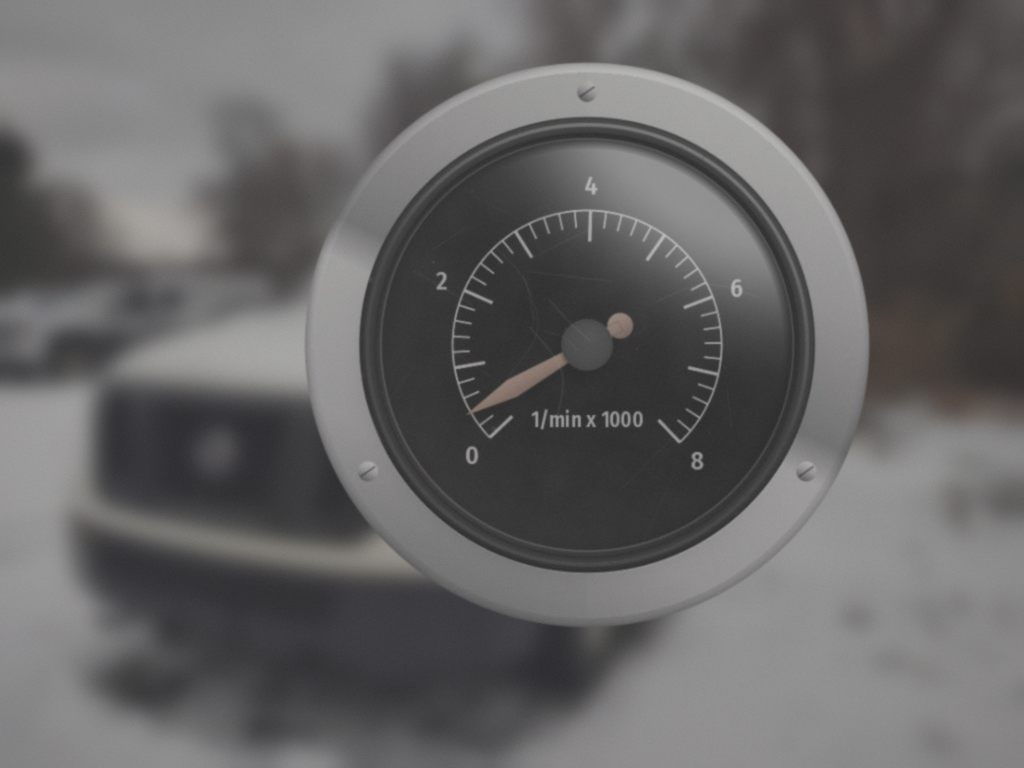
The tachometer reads **400** rpm
